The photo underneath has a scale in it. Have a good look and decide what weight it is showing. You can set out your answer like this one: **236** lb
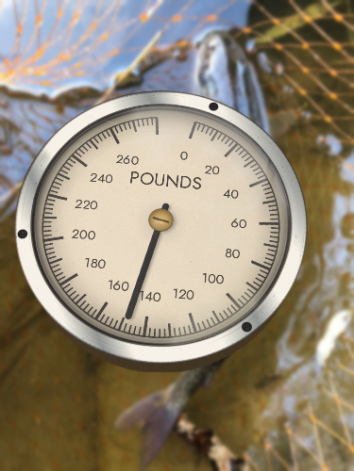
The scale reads **148** lb
